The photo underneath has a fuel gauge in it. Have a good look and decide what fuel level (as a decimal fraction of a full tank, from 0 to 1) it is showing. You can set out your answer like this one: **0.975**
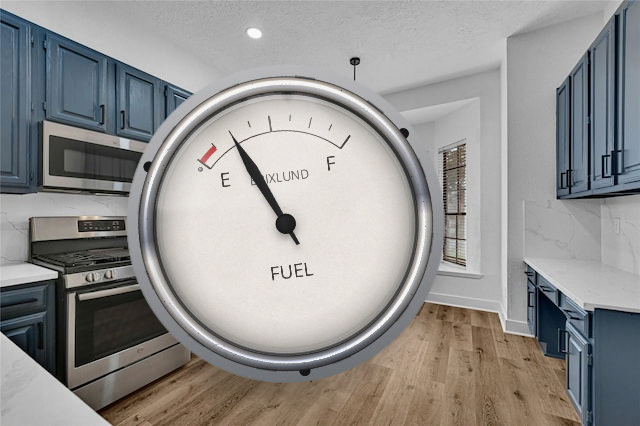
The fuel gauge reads **0.25**
